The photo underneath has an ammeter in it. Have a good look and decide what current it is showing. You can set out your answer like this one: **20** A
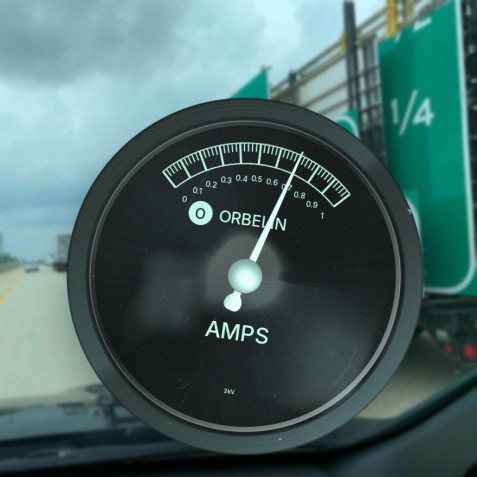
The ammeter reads **0.7** A
